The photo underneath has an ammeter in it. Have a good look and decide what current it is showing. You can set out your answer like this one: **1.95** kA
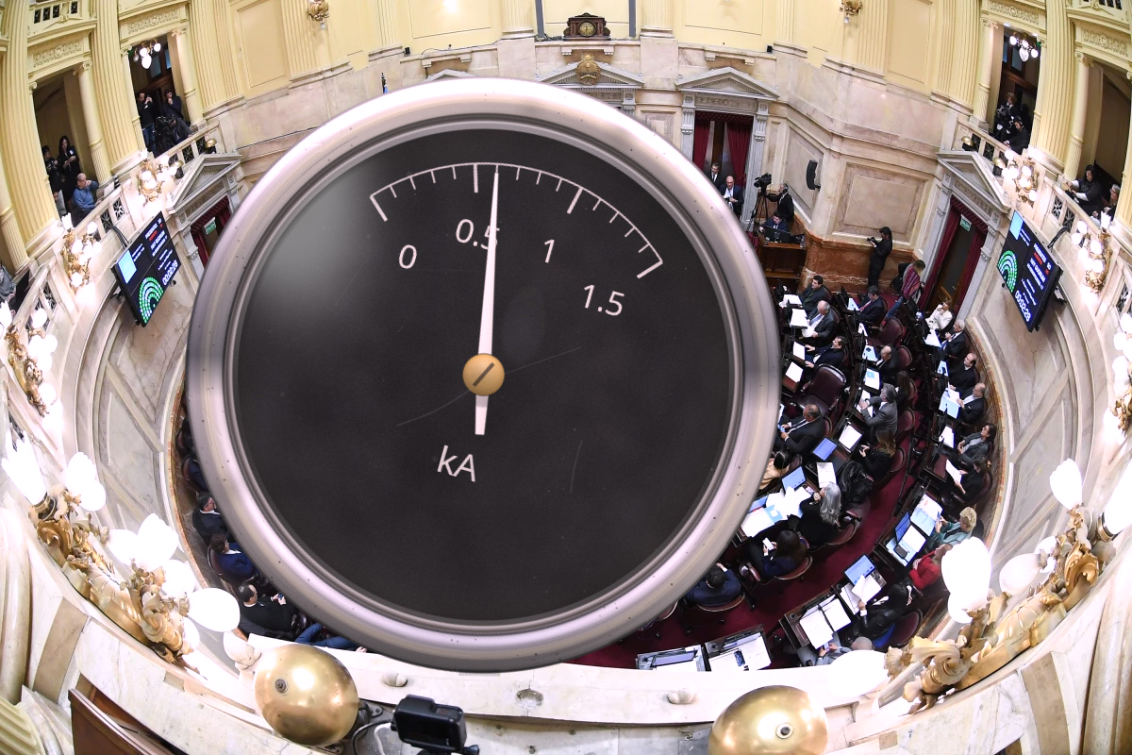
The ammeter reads **0.6** kA
